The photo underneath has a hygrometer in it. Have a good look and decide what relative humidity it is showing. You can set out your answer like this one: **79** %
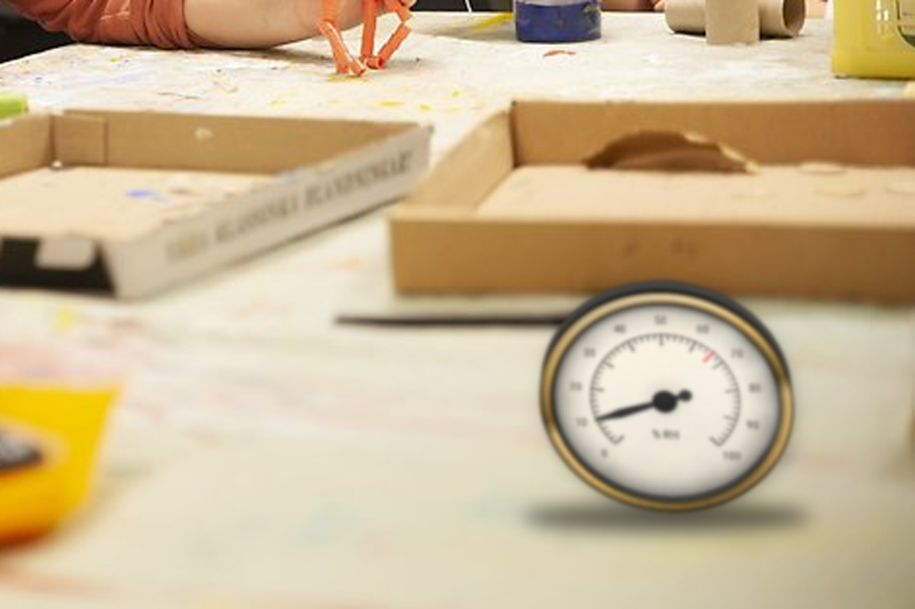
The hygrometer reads **10** %
